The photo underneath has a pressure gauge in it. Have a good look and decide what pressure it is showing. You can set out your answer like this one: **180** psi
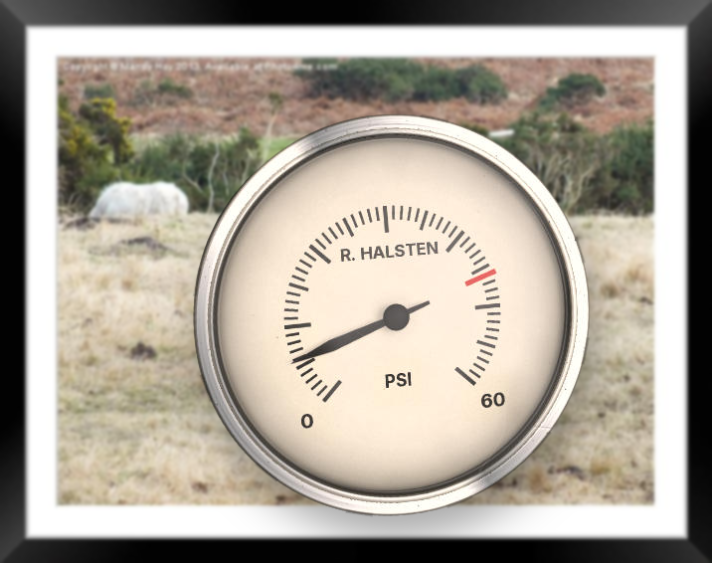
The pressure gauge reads **6** psi
